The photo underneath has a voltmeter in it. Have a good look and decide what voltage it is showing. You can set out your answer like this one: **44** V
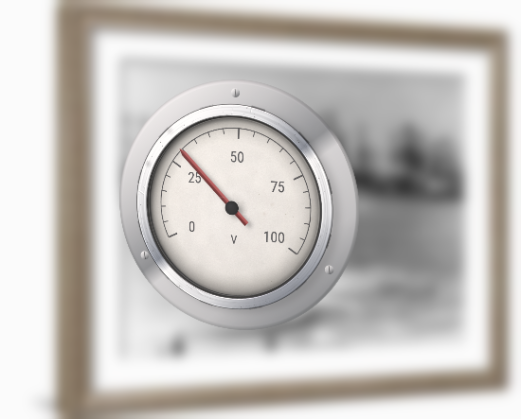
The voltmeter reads **30** V
